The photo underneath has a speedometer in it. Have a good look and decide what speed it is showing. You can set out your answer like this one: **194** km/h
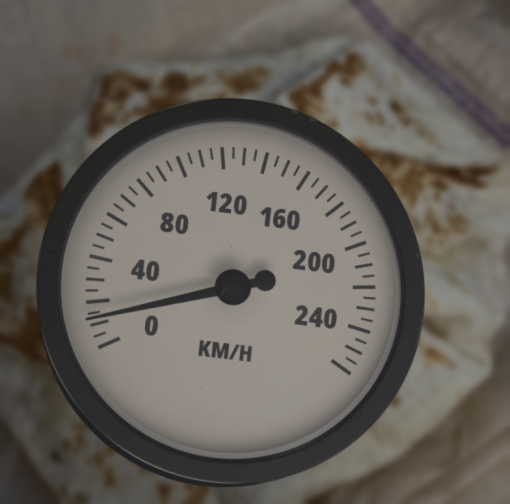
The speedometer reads **12.5** km/h
